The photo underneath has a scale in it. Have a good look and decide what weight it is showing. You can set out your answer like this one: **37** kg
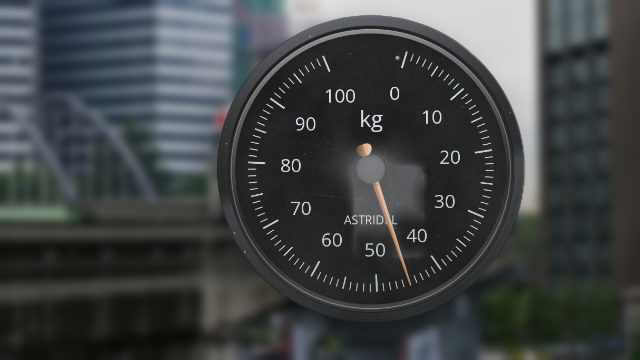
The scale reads **45** kg
